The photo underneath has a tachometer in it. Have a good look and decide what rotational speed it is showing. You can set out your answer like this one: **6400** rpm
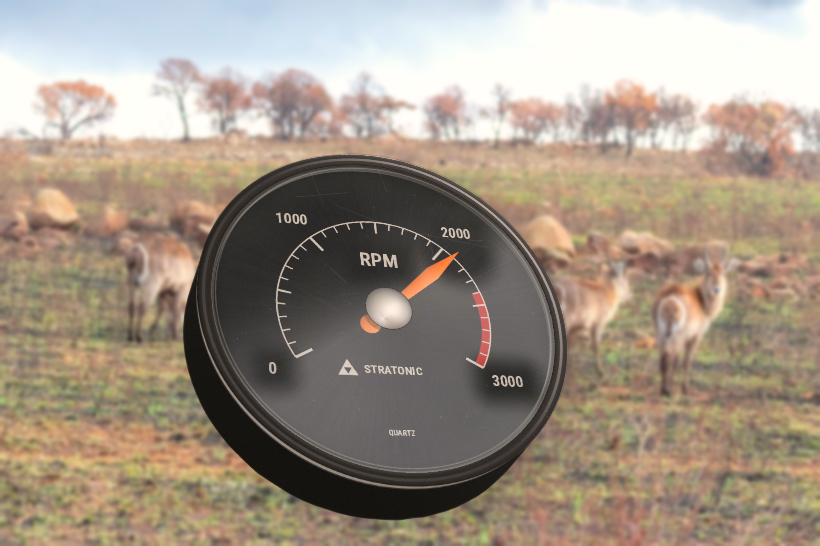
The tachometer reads **2100** rpm
